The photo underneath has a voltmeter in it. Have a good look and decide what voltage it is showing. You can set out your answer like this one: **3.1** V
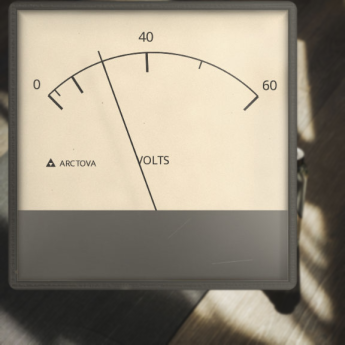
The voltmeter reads **30** V
